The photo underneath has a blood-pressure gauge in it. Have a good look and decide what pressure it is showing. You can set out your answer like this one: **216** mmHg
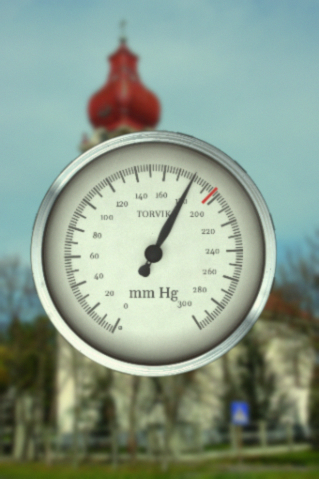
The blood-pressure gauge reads **180** mmHg
